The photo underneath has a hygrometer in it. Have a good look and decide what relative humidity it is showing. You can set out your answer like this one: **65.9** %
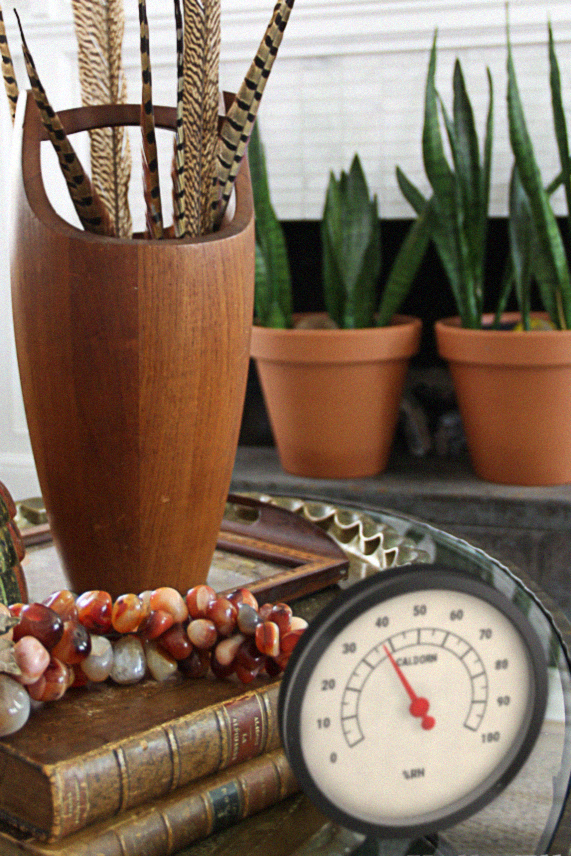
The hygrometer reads **37.5** %
